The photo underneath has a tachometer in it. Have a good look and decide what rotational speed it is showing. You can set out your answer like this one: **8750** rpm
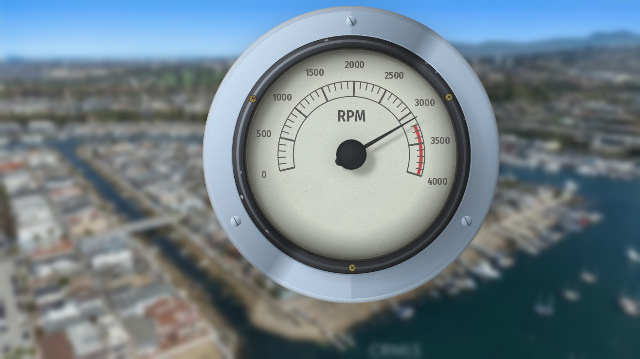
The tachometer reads **3100** rpm
